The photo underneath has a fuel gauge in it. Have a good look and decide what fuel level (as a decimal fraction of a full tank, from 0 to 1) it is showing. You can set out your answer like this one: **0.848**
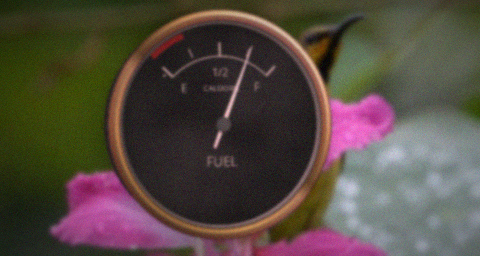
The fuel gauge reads **0.75**
